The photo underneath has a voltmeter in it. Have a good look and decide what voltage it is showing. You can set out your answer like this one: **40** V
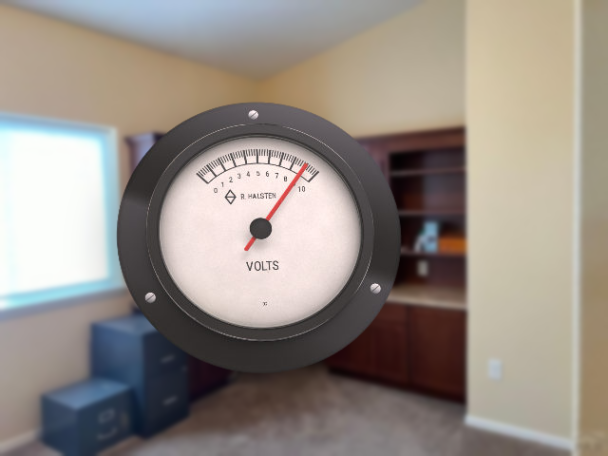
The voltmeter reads **9** V
